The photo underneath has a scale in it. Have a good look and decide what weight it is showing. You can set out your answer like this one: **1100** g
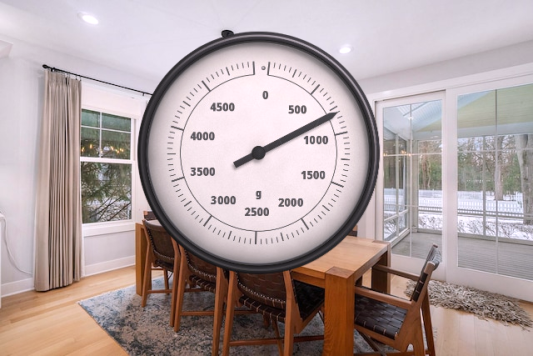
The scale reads **800** g
